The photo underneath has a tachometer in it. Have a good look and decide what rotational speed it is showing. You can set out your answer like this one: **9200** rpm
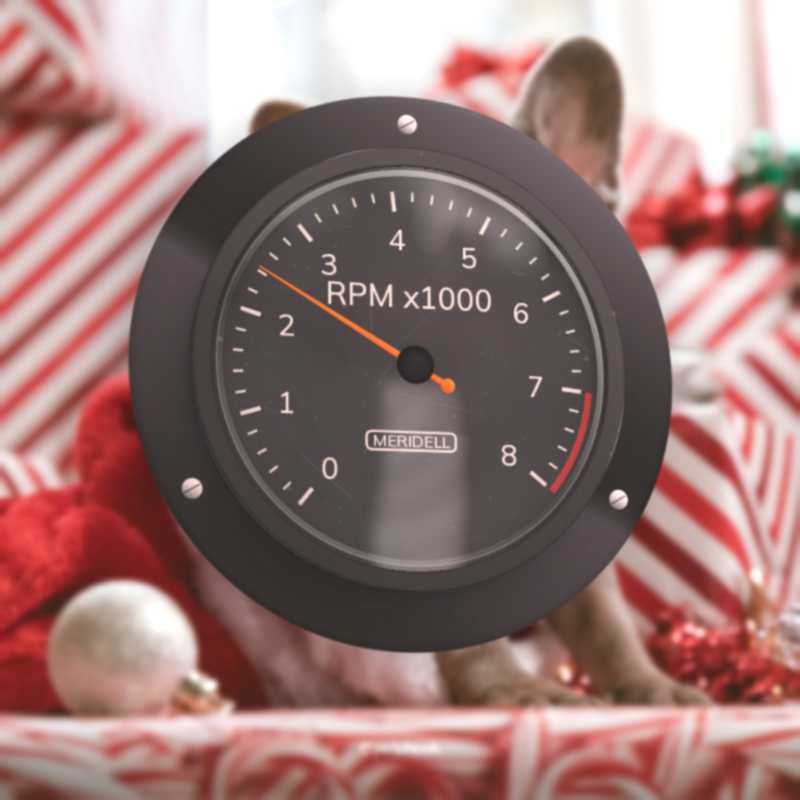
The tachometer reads **2400** rpm
